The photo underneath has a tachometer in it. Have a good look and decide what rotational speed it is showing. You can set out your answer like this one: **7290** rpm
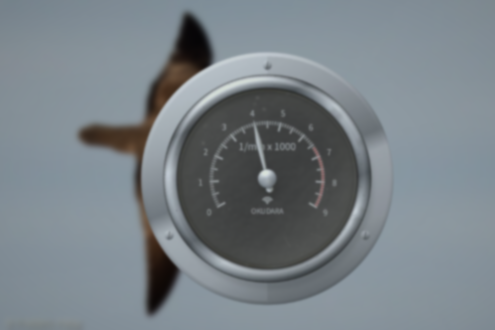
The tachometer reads **4000** rpm
